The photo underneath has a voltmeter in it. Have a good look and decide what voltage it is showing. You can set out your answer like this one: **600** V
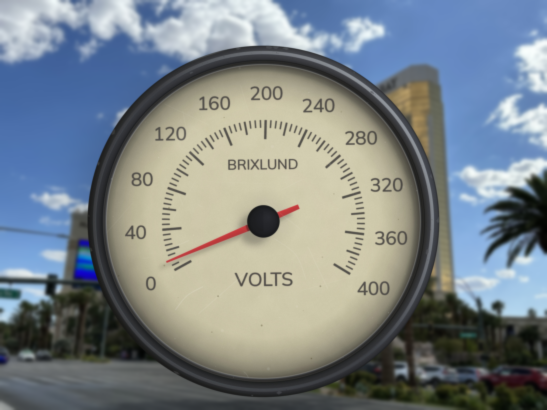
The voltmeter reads **10** V
